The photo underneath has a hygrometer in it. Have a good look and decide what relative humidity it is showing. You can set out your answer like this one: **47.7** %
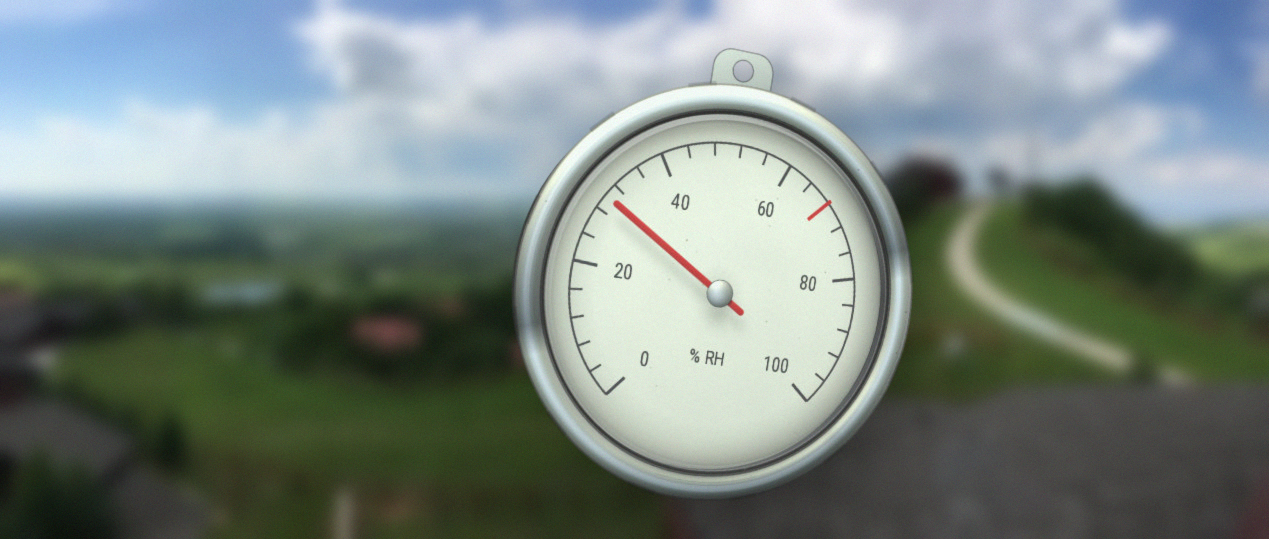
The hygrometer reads **30** %
